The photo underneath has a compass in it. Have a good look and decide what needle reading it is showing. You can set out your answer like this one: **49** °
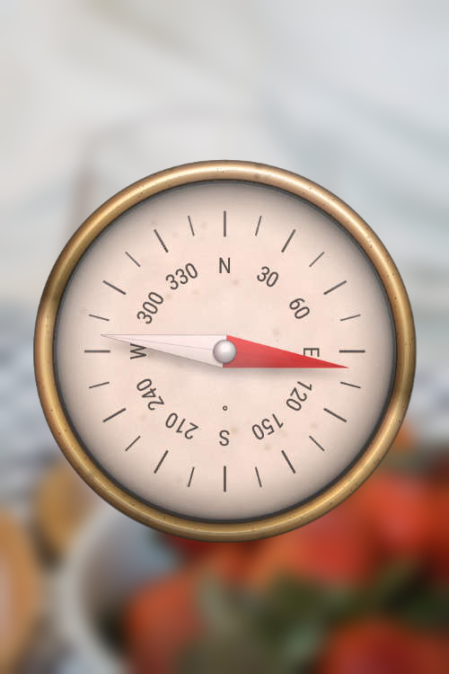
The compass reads **97.5** °
